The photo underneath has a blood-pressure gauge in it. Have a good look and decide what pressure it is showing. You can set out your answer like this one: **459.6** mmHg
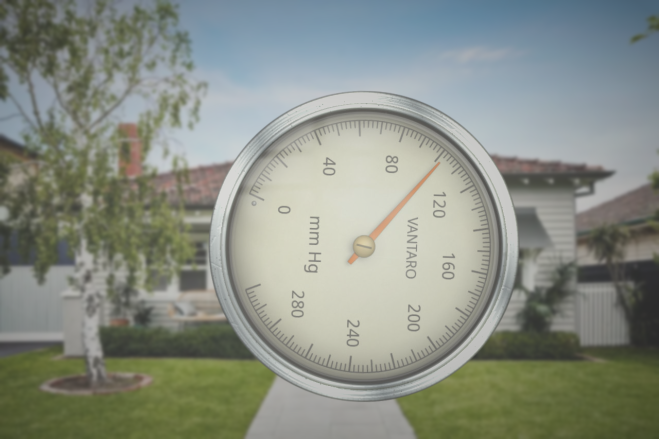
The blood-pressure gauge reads **102** mmHg
